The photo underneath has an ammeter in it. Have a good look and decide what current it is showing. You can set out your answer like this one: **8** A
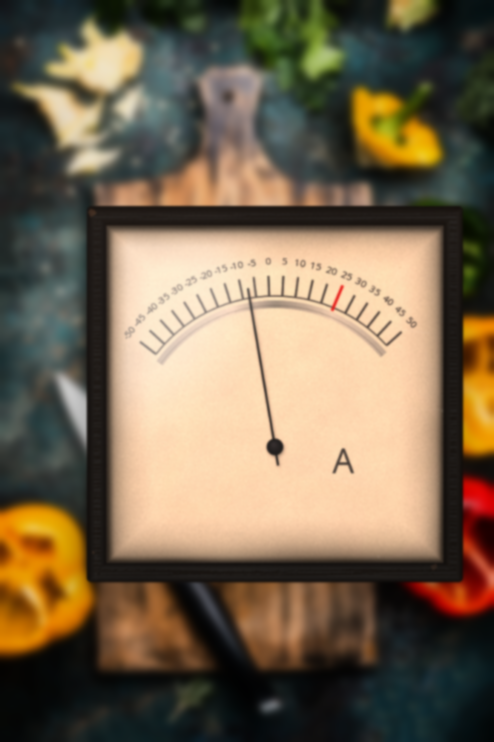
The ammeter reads **-7.5** A
